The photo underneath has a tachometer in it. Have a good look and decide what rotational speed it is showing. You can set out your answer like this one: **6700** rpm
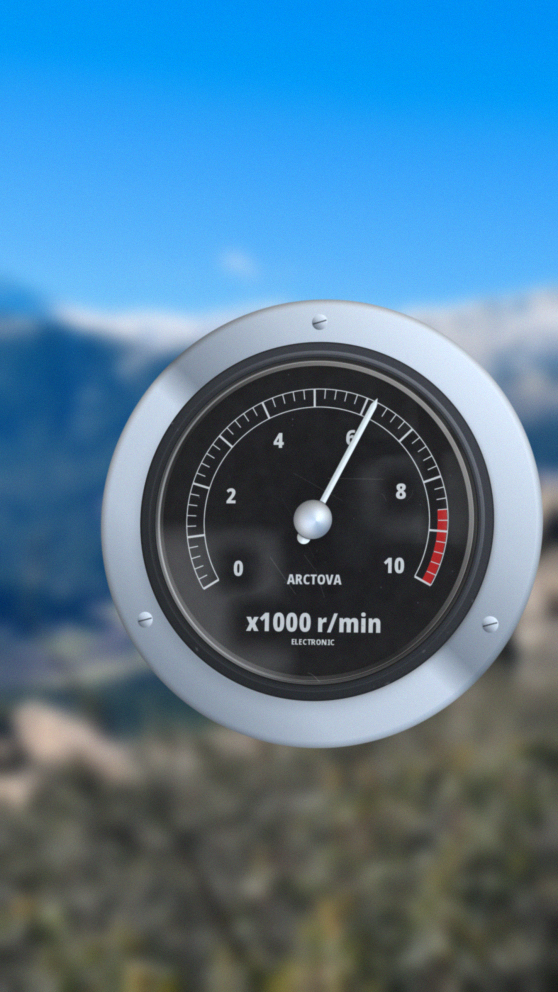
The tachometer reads **6200** rpm
